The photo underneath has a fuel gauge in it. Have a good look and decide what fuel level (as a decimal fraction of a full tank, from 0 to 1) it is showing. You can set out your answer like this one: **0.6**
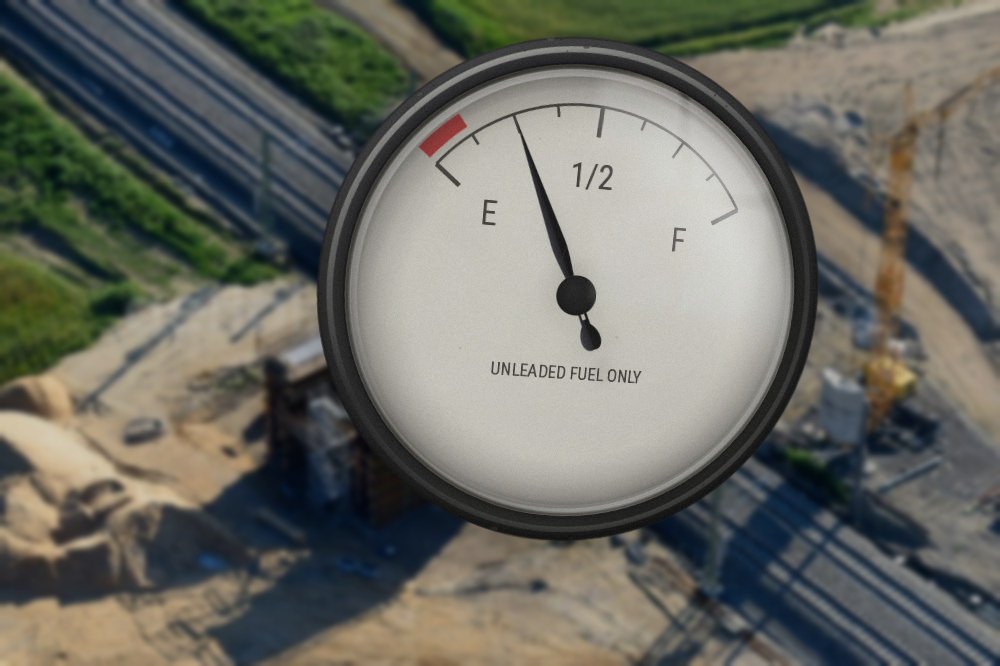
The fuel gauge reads **0.25**
